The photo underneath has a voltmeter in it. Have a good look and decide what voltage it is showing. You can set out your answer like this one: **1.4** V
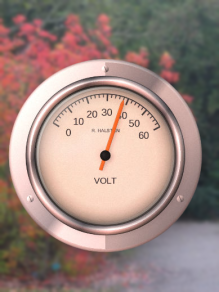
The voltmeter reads **38** V
